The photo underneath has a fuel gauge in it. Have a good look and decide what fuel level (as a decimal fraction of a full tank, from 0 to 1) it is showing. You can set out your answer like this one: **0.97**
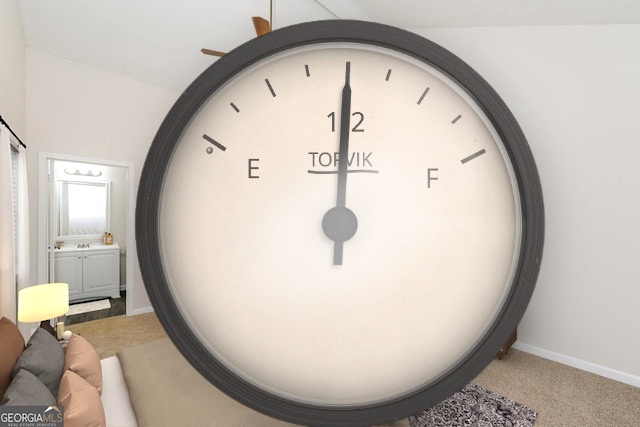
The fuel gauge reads **0.5**
